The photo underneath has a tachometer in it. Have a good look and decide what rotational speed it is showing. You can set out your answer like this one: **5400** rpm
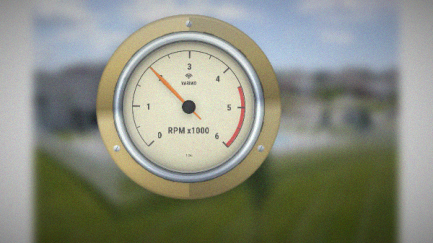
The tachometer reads **2000** rpm
